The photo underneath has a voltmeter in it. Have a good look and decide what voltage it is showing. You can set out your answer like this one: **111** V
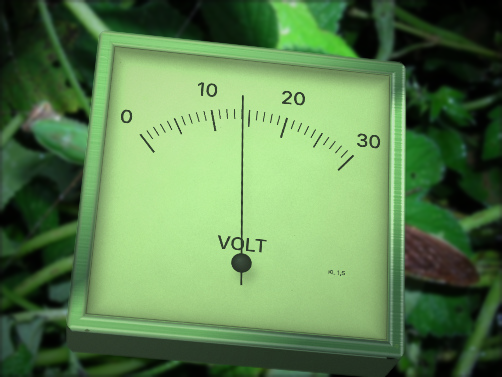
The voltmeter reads **14** V
